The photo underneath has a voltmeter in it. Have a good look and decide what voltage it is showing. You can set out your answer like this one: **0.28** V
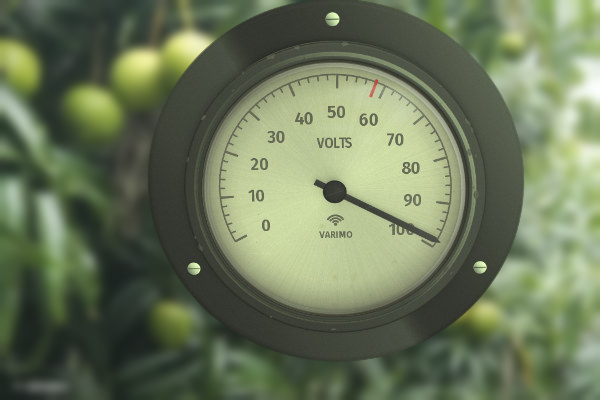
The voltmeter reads **98** V
